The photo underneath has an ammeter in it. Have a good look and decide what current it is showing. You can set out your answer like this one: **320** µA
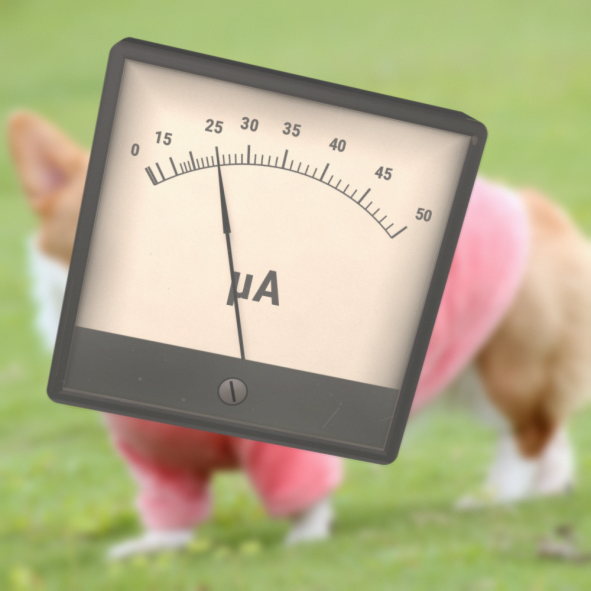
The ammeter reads **25** µA
